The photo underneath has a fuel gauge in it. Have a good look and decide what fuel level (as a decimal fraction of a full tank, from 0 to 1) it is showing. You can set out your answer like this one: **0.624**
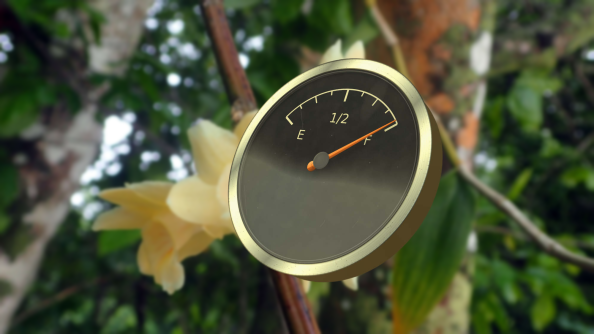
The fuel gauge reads **1**
